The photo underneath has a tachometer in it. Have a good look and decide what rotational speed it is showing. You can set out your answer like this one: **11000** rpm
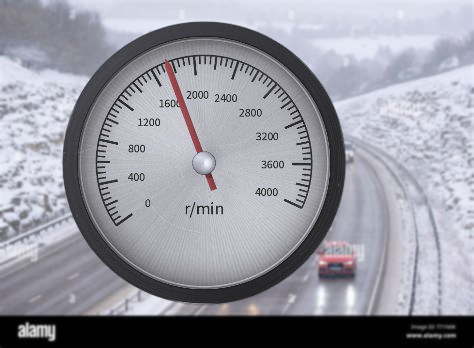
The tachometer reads **1750** rpm
